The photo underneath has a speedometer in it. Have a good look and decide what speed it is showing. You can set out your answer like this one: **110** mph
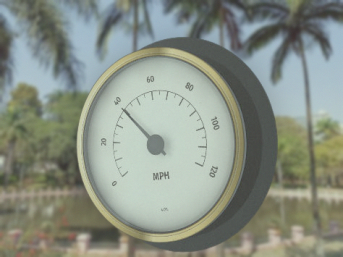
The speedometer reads **40** mph
